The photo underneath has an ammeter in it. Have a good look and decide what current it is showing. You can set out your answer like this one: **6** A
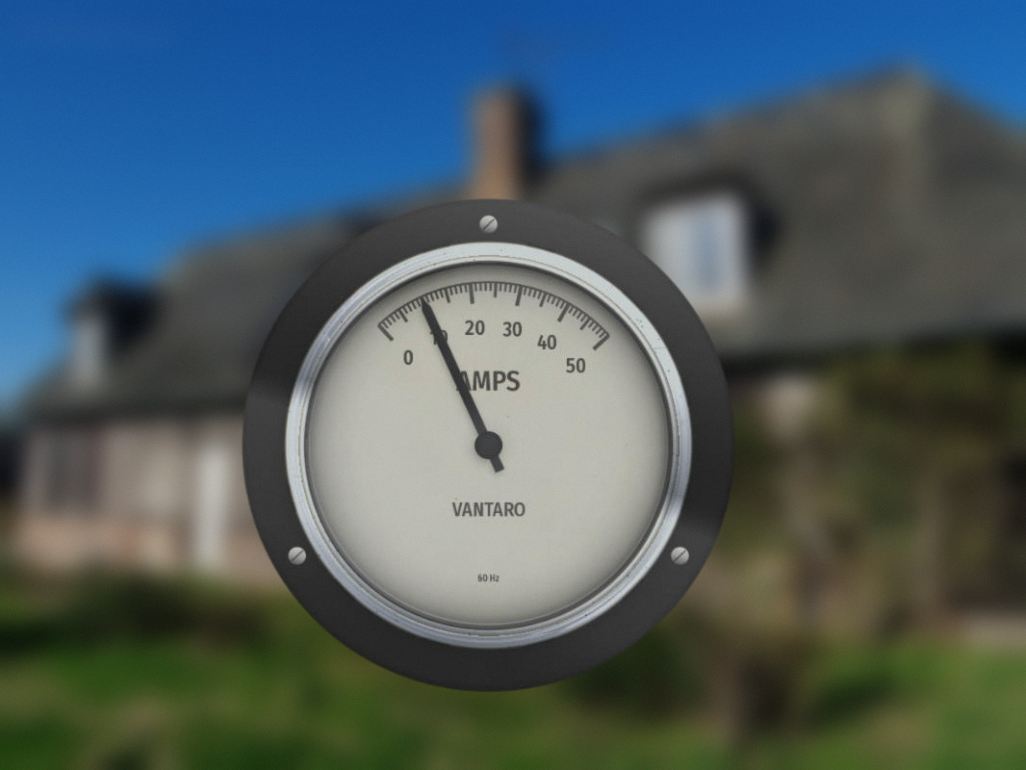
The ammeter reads **10** A
